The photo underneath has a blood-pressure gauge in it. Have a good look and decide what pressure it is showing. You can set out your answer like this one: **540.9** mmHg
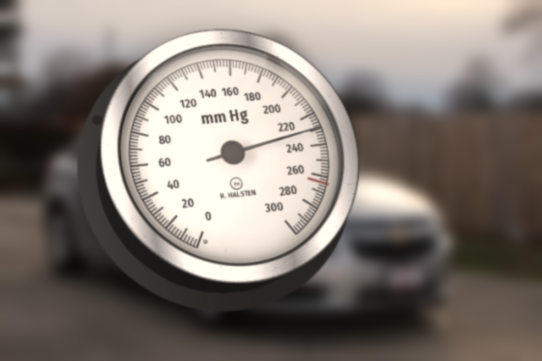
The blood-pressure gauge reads **230** mmHg
